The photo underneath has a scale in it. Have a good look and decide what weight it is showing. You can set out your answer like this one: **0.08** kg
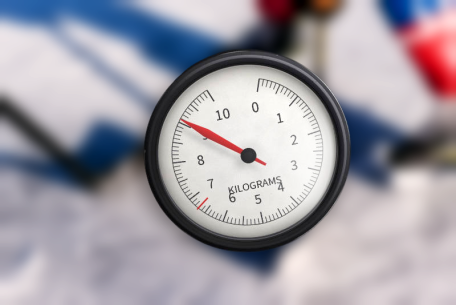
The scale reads **9.1** kg
